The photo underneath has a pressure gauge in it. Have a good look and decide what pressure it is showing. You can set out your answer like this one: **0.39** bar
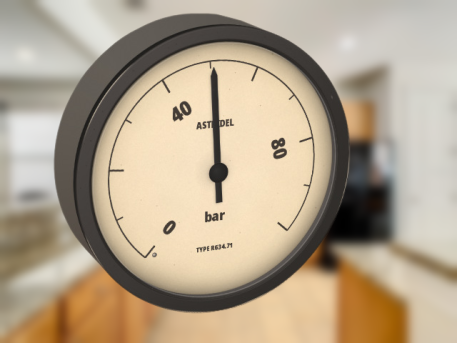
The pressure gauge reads **50** bar
